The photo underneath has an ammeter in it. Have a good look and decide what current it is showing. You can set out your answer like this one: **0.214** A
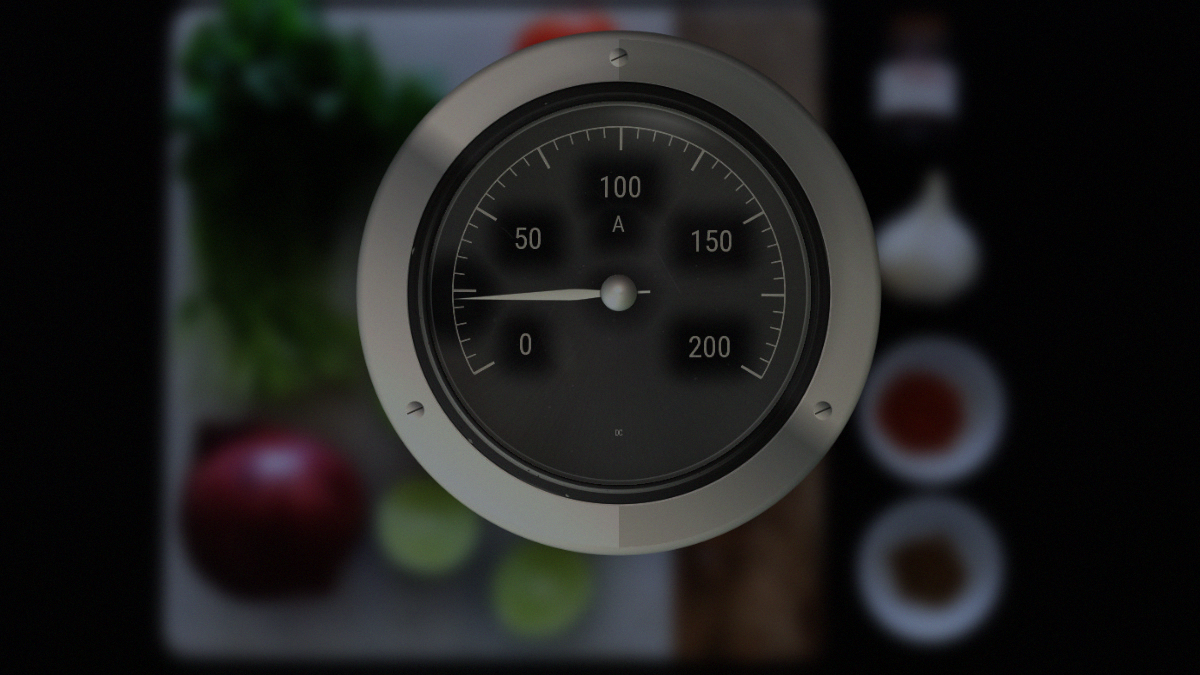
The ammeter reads **22.5** A
